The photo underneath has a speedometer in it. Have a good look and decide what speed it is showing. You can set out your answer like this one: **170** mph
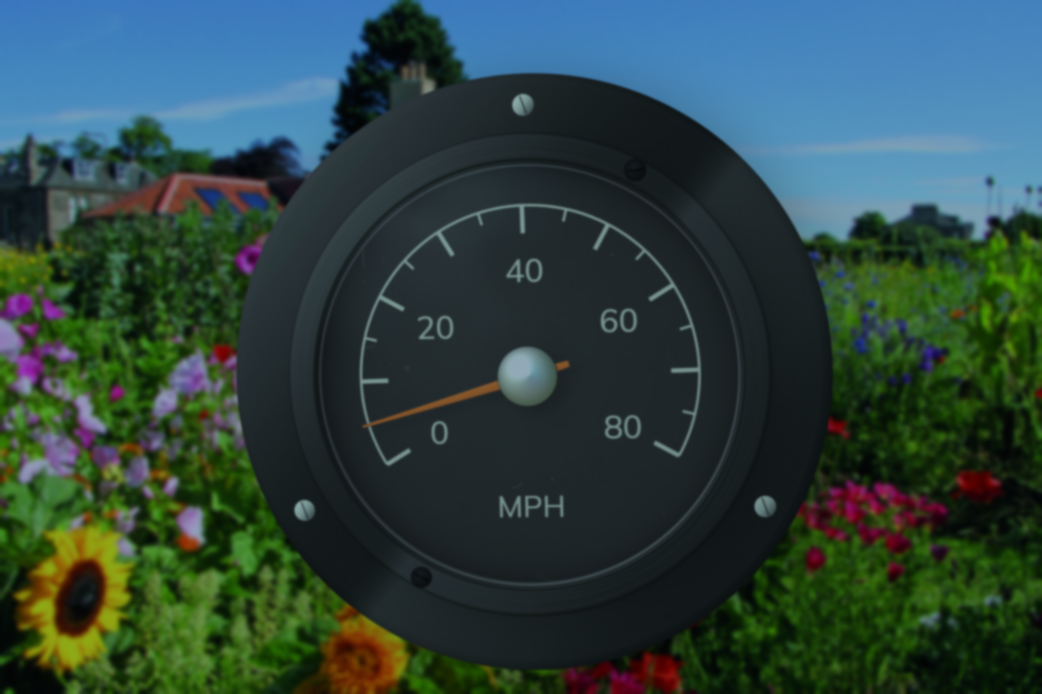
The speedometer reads **5** mph
